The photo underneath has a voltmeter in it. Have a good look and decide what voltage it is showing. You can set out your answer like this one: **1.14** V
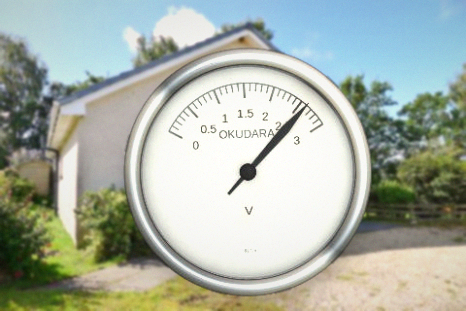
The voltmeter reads **2.6** V
